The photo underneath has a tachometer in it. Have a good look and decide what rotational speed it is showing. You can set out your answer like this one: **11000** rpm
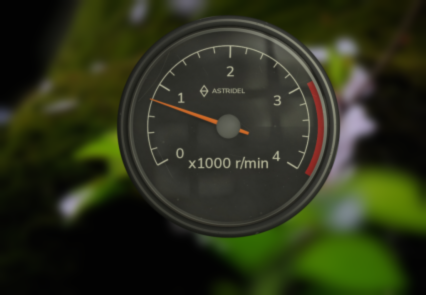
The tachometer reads **800** rpm
